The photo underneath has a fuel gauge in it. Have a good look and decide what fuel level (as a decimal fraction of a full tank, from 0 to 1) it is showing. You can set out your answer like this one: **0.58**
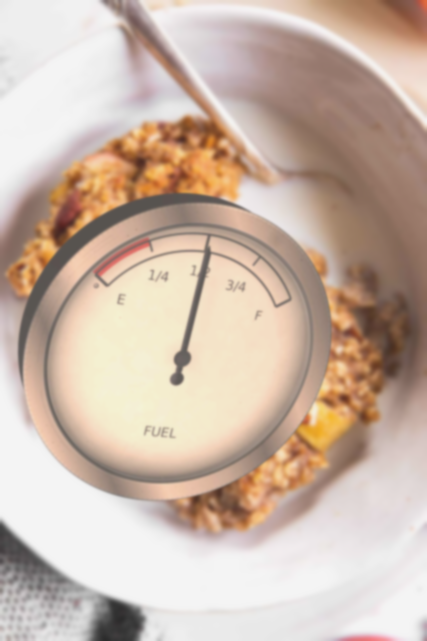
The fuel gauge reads **0.5**
